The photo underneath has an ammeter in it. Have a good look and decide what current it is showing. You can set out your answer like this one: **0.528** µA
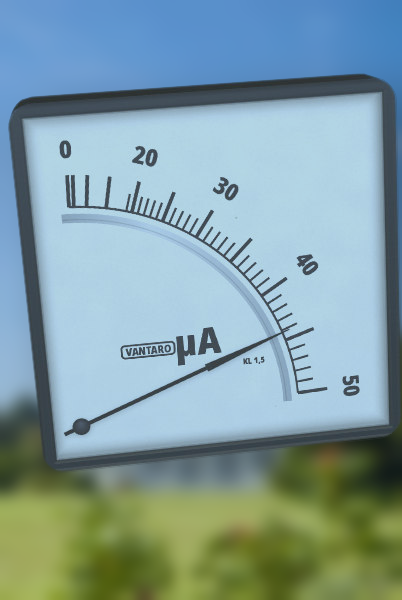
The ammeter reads **44** µA
